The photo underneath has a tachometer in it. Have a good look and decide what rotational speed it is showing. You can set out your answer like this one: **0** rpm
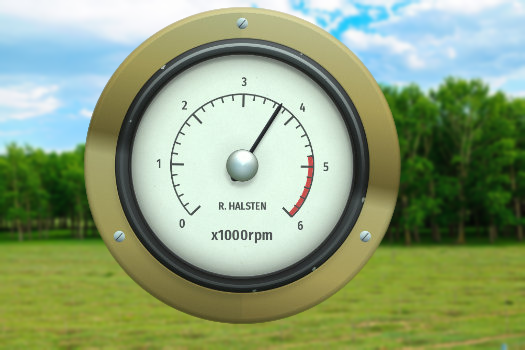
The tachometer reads **3700** rpm
